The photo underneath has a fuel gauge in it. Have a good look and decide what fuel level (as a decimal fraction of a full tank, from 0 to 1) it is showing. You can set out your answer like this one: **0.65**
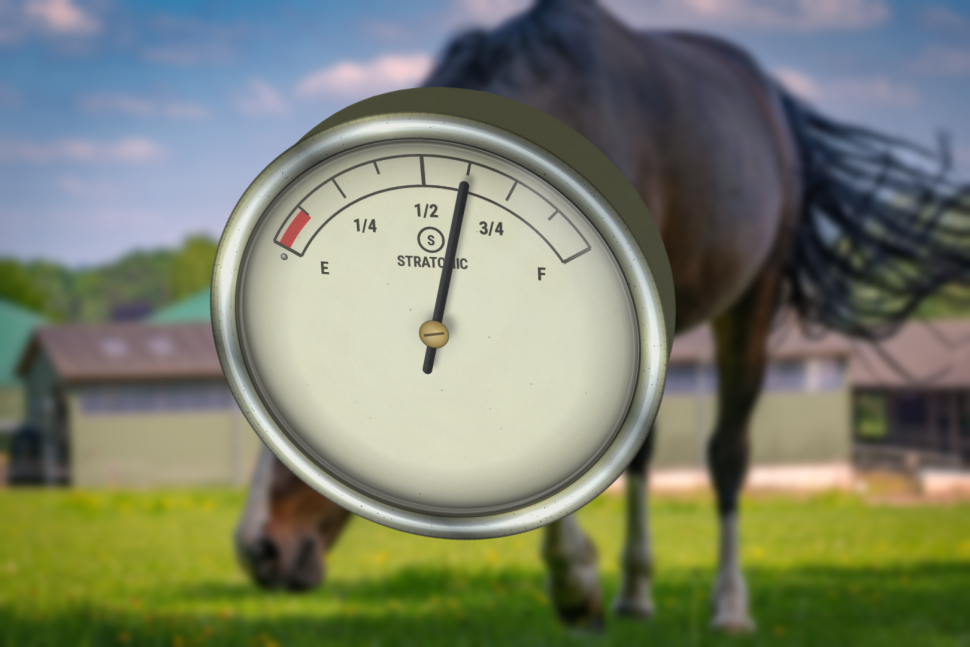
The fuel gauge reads **0.625**
